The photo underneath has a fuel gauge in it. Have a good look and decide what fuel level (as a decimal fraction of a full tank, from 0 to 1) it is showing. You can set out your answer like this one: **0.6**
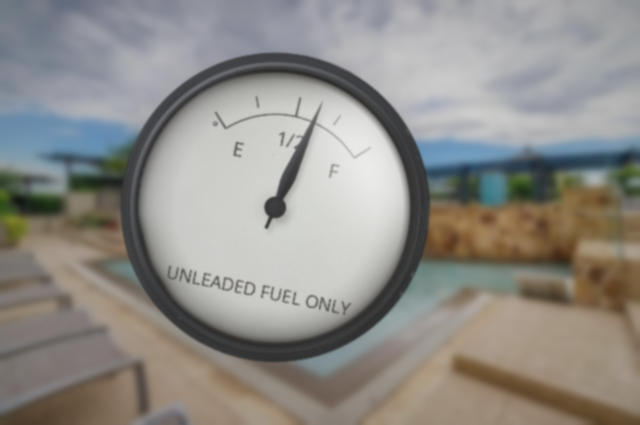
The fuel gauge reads **0.625**
